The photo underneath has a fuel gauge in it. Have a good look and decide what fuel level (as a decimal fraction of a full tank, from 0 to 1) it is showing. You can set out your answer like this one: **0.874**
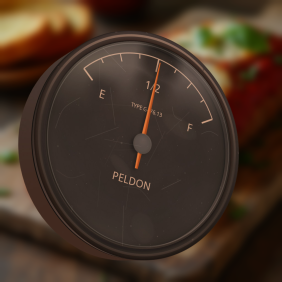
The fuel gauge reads **0.5**
